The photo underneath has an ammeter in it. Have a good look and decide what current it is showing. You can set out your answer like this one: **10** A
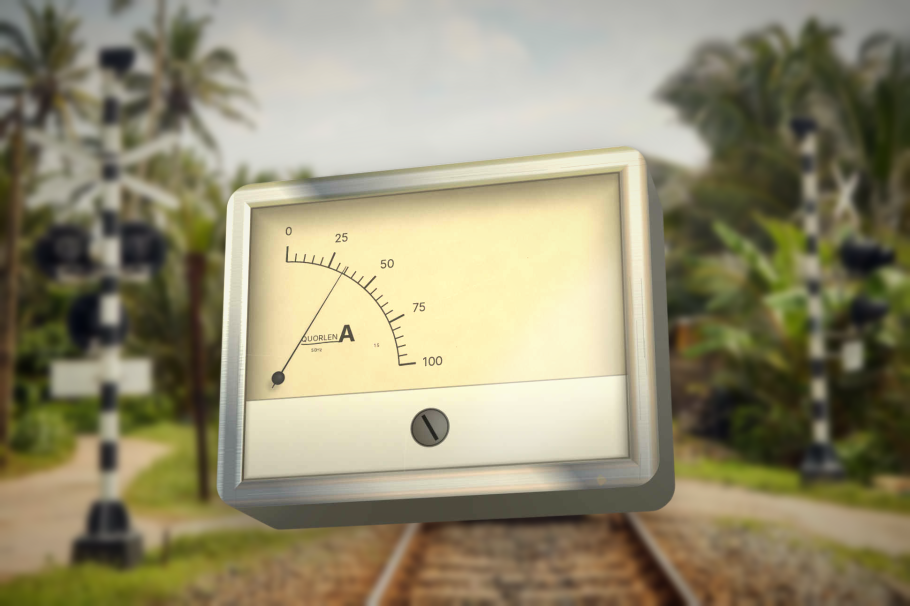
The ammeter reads **35** A
